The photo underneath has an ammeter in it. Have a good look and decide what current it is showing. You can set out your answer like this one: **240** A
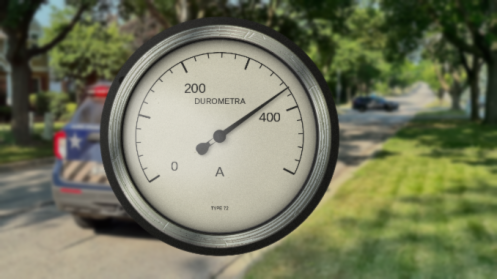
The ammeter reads **370** A
